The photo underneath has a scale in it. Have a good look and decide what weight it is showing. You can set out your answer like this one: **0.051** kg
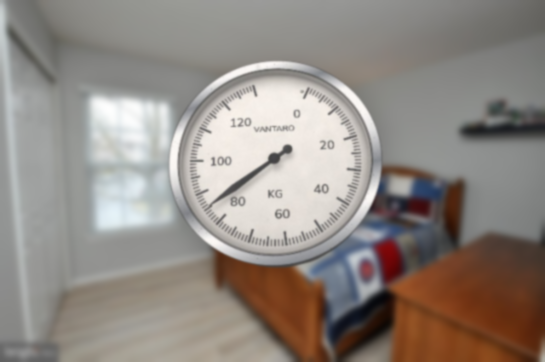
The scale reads **85** kg
